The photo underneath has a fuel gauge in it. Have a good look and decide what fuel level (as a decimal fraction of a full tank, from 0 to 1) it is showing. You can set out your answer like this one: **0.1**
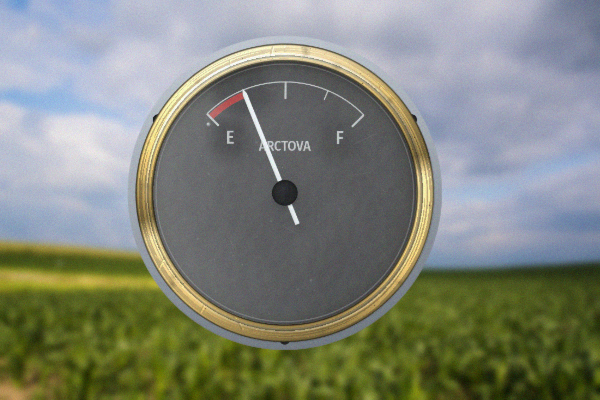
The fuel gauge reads **0.25**
